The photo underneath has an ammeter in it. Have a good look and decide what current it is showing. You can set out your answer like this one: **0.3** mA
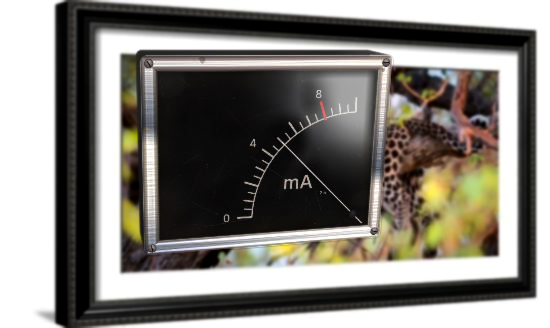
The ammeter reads **5** mA
